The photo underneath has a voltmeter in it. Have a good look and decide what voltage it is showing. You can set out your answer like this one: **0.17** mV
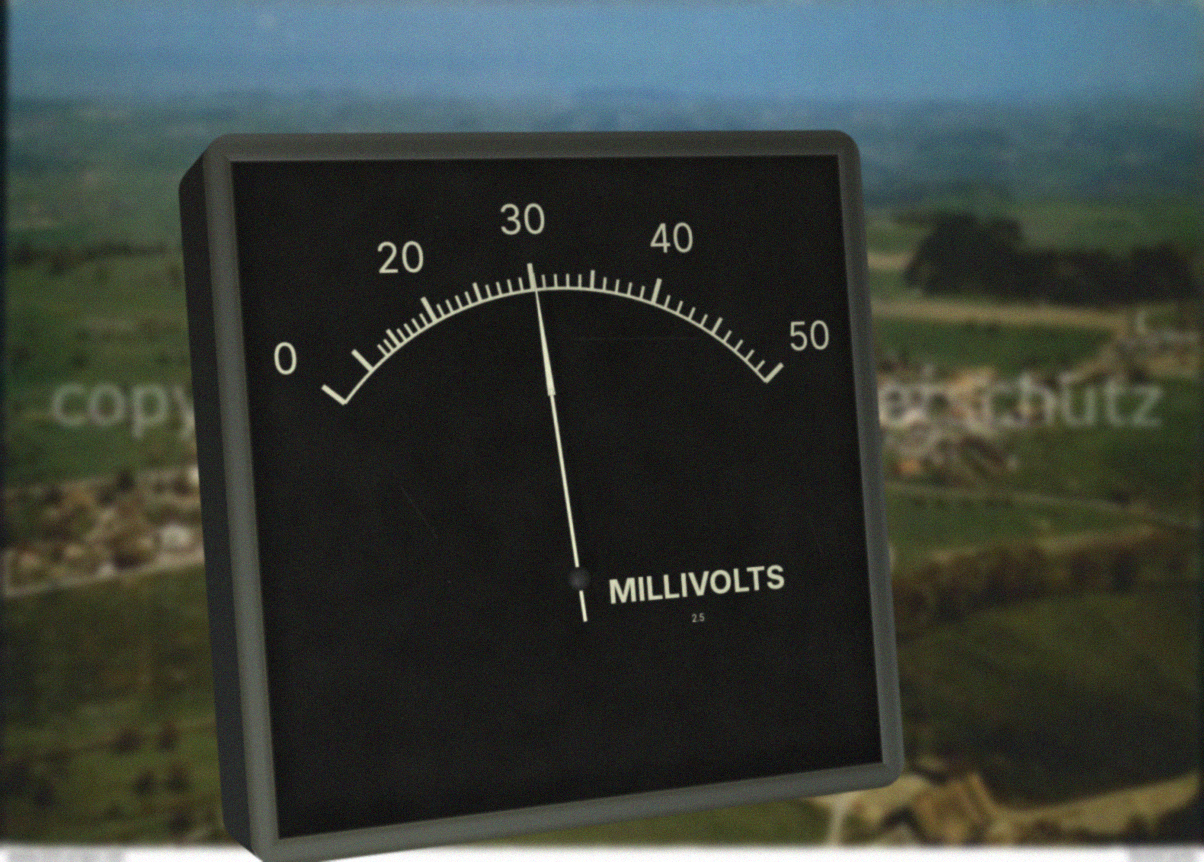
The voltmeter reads **30** mV
